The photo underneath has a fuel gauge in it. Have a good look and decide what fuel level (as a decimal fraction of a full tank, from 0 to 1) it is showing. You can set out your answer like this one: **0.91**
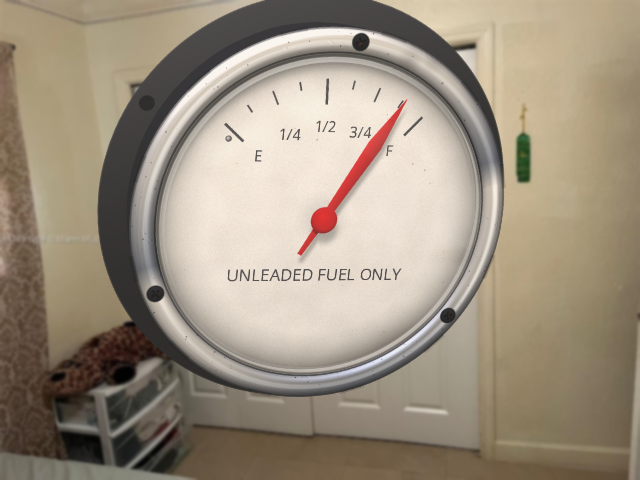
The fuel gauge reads **0.875**
